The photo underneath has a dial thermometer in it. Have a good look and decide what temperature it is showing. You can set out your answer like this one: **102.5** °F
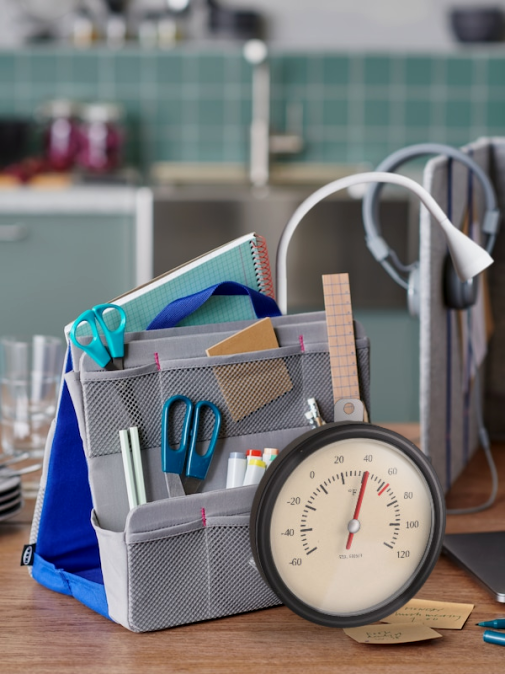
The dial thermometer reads **40** °F
